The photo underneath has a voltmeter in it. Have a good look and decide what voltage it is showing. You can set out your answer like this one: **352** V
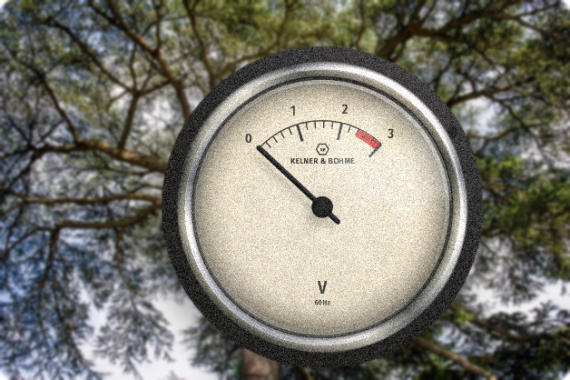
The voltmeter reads **0** V
